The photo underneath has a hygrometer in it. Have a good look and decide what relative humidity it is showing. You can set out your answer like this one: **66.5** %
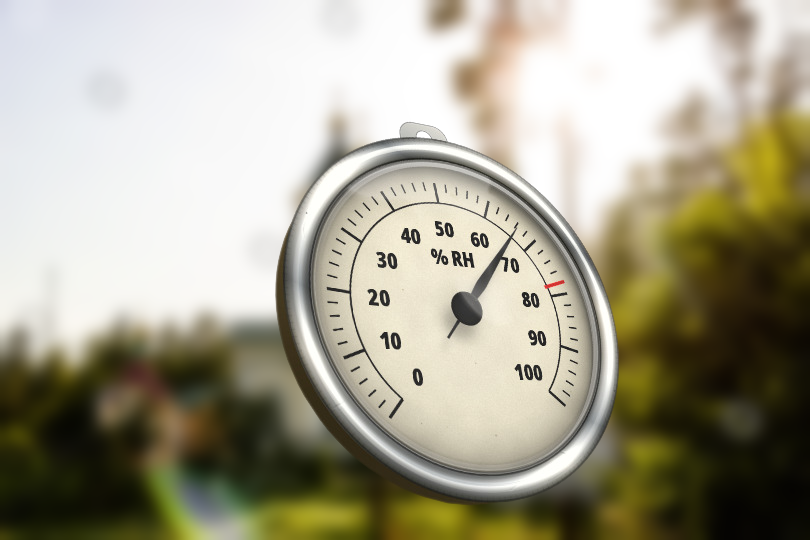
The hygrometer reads **66** %
